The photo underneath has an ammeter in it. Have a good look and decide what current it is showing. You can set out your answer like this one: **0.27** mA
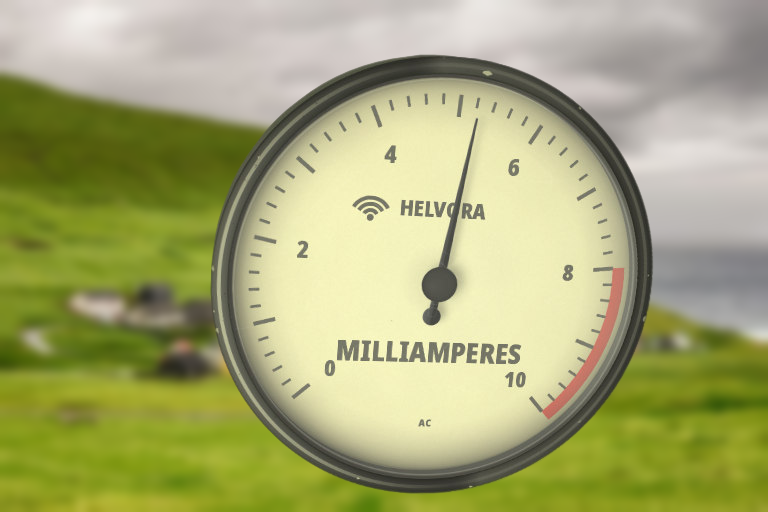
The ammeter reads **5.2** mA
